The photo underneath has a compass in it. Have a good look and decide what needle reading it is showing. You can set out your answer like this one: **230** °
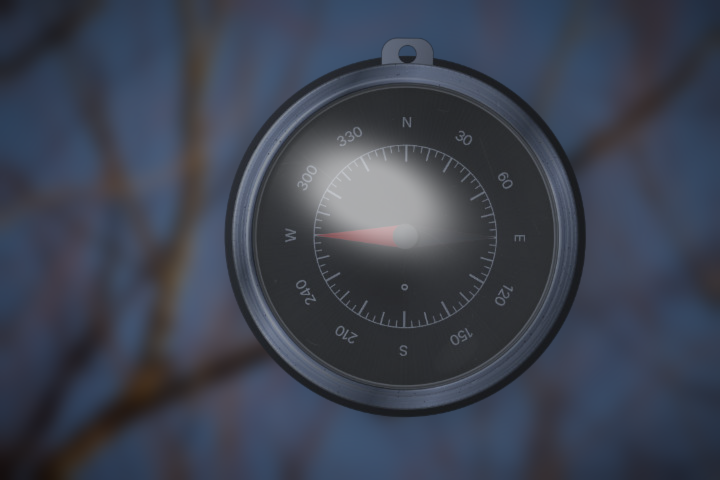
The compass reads **270** °
